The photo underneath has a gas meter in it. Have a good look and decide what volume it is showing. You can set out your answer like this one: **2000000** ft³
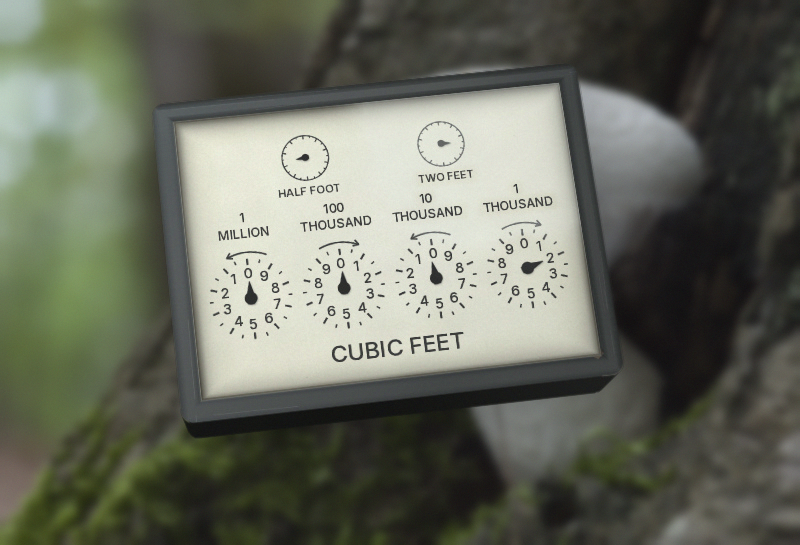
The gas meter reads **200** ft³
